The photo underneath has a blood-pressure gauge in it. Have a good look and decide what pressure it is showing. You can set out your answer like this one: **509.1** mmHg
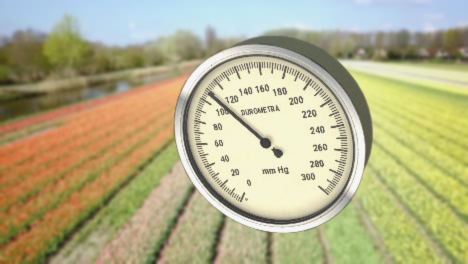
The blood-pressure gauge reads **110** mmHg
